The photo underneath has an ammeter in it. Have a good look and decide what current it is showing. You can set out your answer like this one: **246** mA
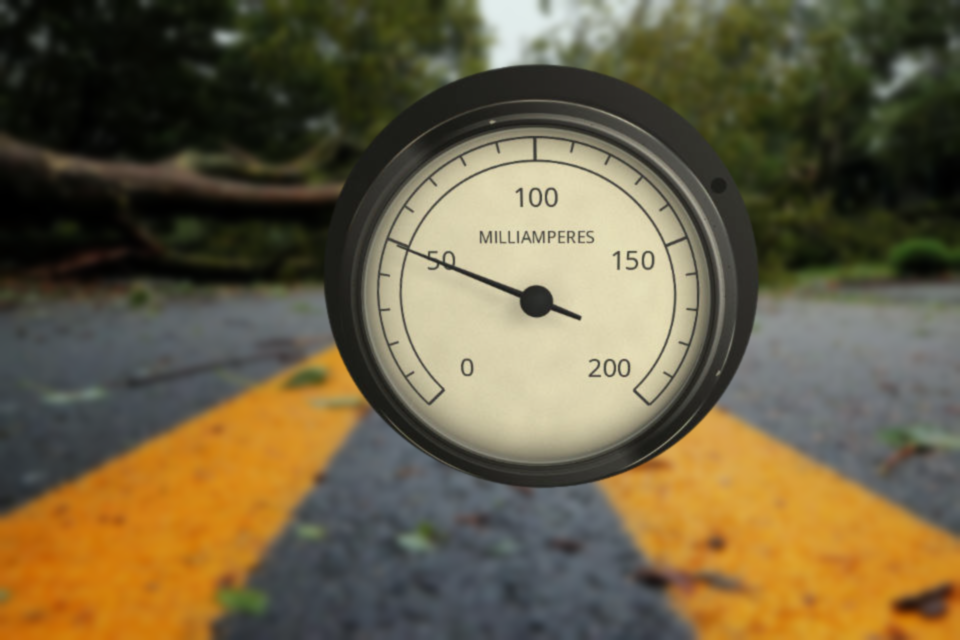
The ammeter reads **50** mA
